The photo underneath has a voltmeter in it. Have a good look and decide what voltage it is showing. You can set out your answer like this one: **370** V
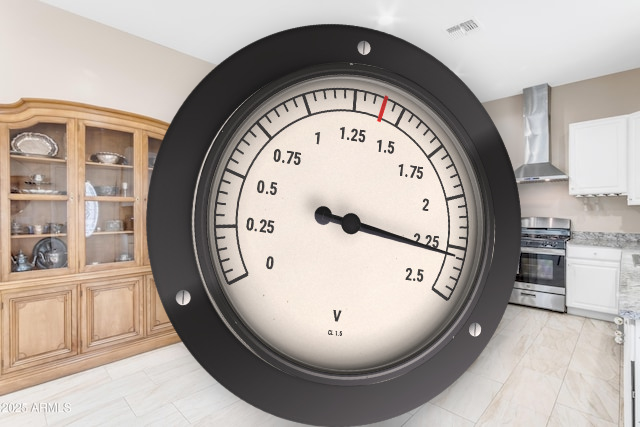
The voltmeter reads **2.3** V
